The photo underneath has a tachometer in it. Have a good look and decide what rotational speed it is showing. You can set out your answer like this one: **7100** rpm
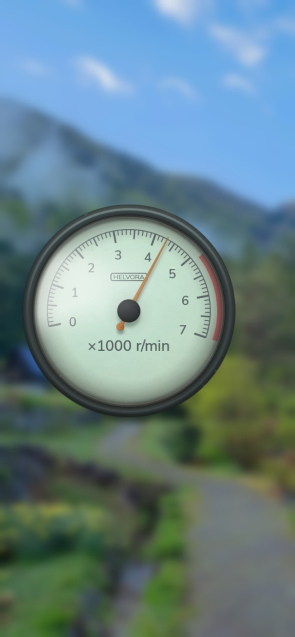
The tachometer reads **4300** rpm
